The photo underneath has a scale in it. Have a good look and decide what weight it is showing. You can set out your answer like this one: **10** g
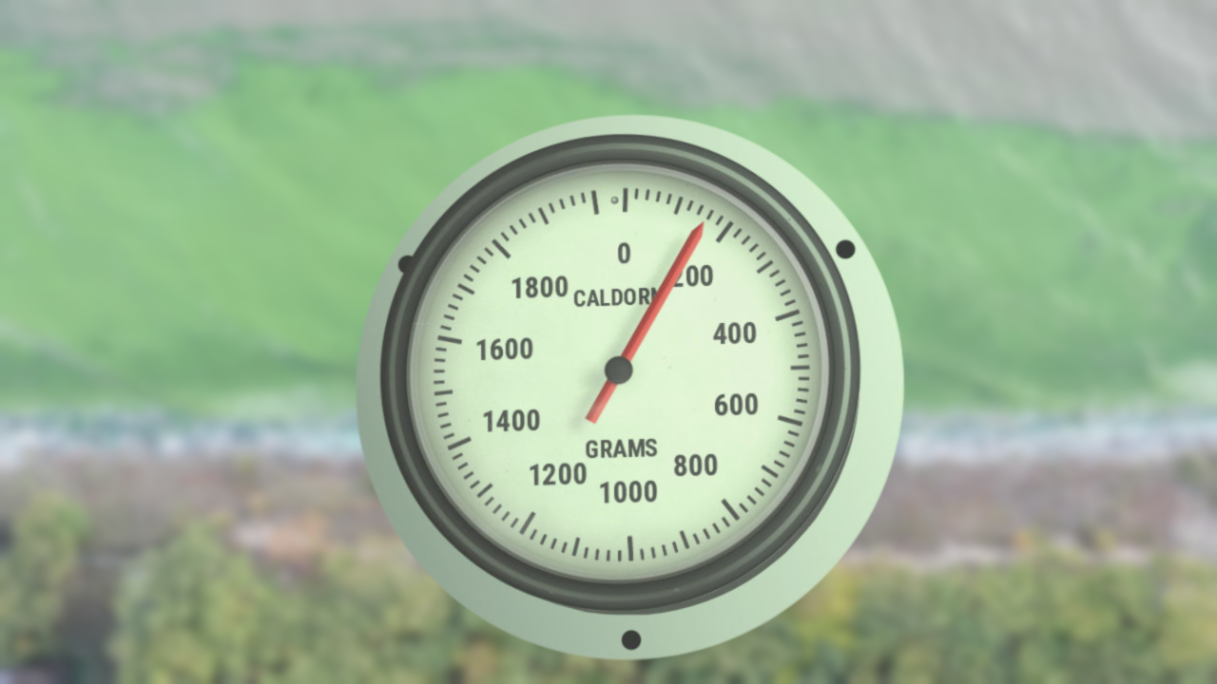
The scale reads **160** g
